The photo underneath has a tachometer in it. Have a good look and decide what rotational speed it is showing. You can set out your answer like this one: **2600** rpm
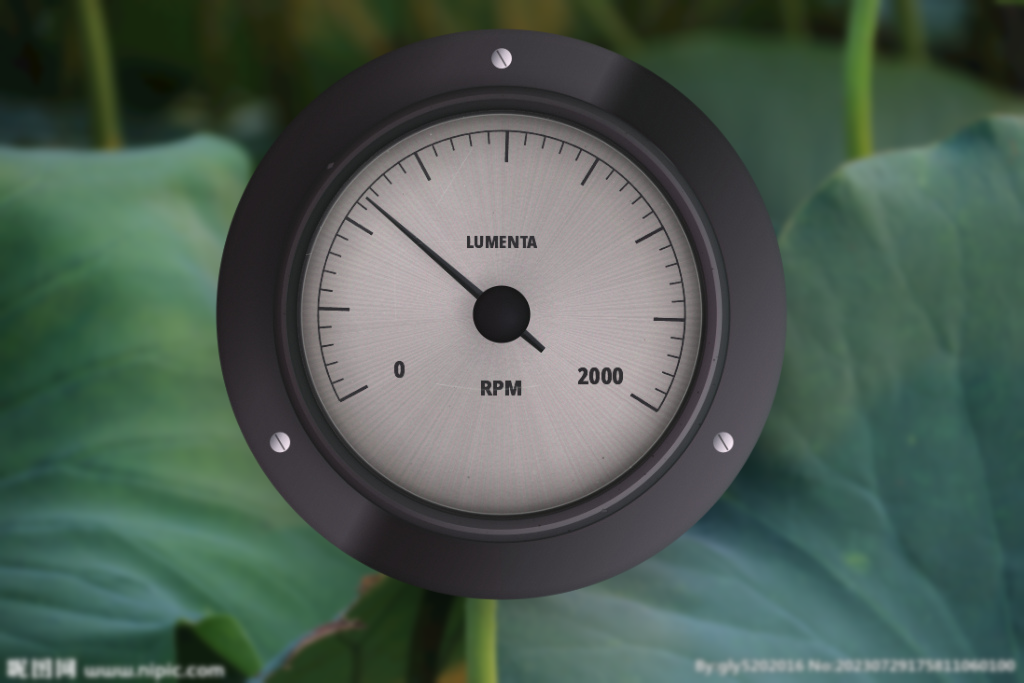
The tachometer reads **575** rpm
